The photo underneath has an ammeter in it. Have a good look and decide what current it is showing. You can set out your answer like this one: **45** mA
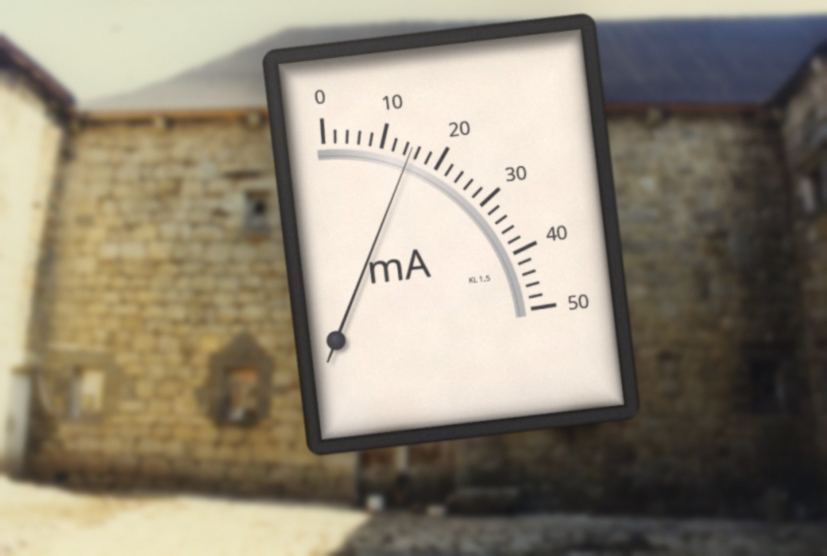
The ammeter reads **15** mA
